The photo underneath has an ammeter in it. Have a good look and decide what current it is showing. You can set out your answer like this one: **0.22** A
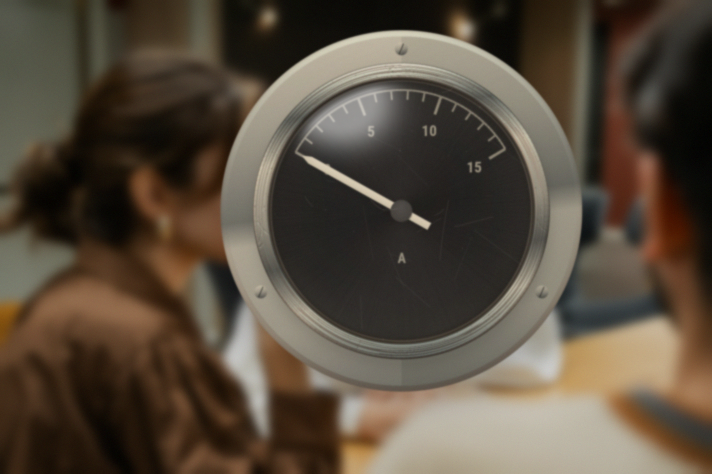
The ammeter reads **0** A
